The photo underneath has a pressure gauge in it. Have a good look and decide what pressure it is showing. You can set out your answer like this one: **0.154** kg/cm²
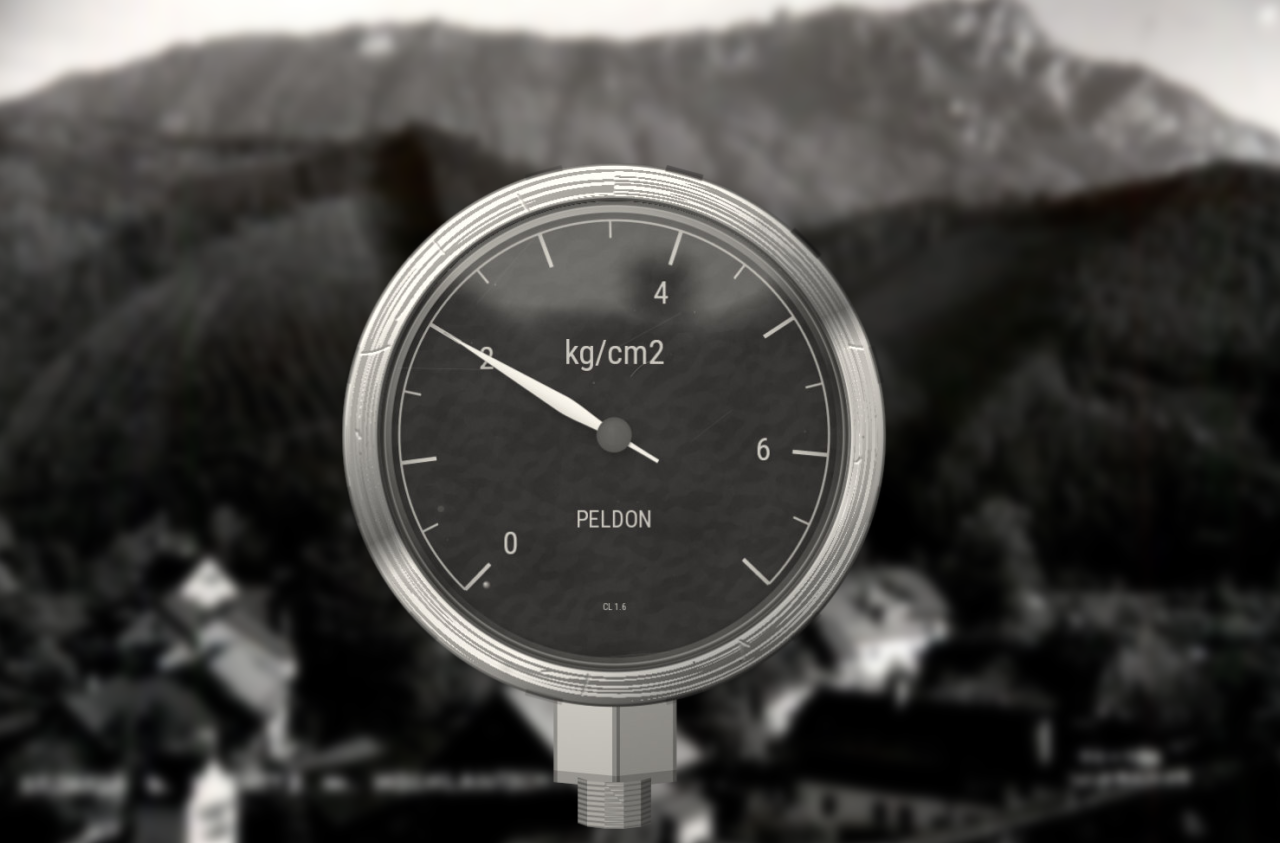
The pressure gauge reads **2** kg/cm²
